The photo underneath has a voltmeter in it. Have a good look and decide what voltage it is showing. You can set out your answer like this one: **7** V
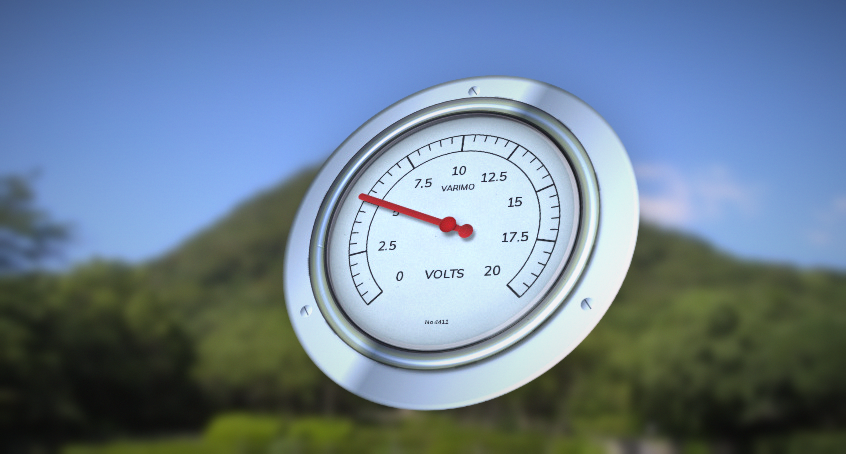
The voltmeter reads **5** V
